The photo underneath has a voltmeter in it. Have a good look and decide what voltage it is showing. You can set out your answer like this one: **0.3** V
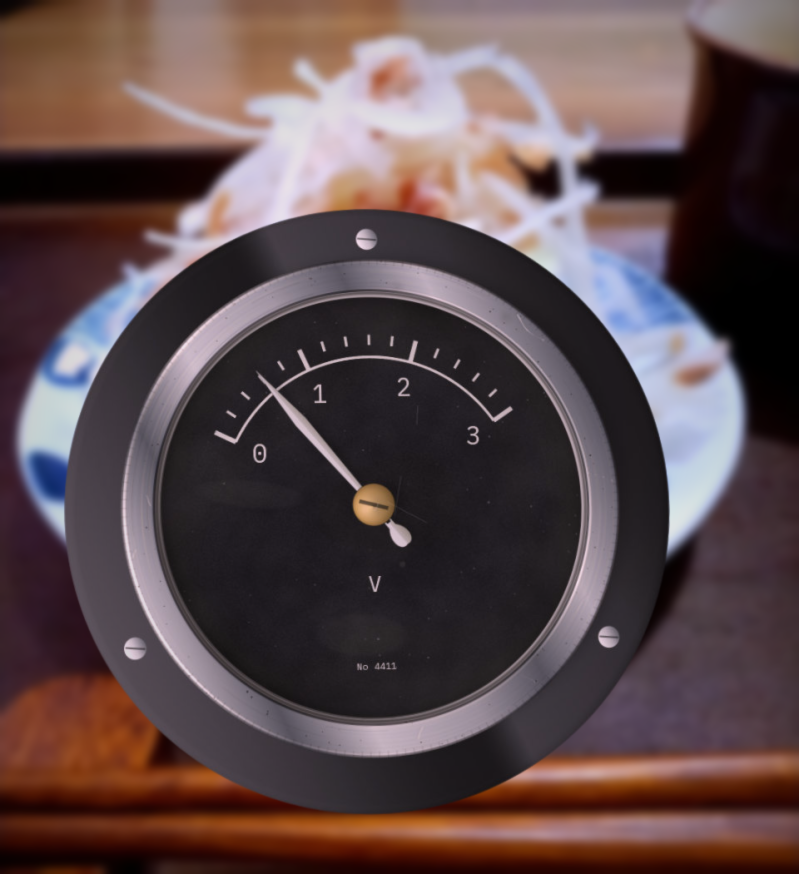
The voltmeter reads **0.6** V
